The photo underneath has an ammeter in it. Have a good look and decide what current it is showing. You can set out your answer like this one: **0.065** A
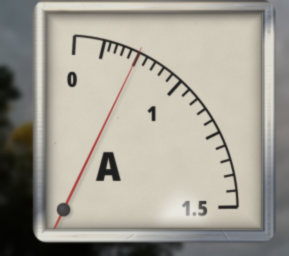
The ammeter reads **0.75** A
